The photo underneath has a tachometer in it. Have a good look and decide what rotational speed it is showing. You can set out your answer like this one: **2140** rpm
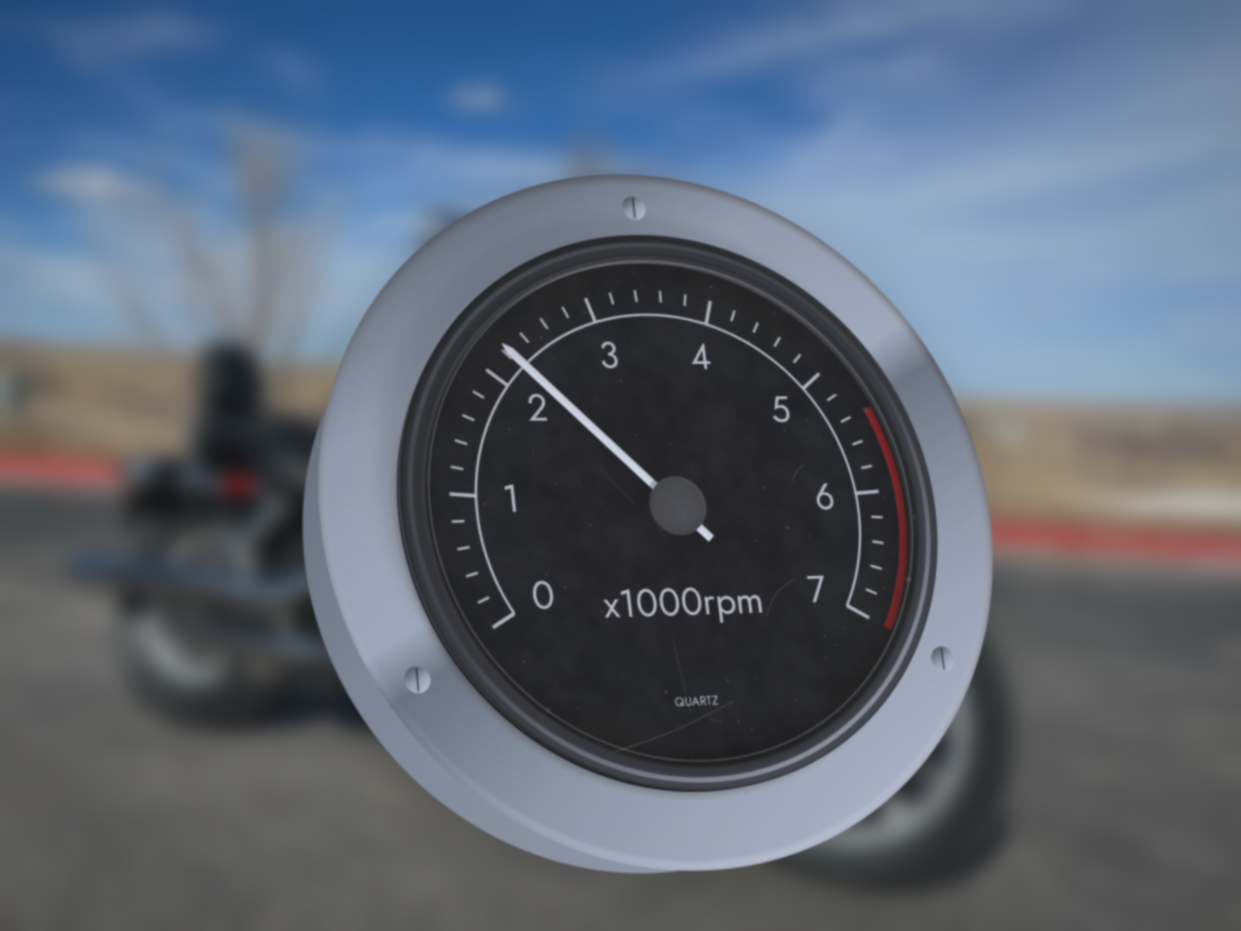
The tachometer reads **2200** rpm
